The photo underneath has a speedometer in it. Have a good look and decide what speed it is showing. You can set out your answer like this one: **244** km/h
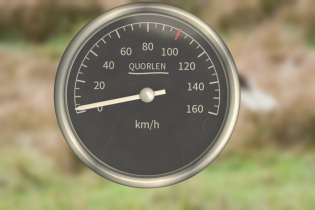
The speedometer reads **2.5** km/h
